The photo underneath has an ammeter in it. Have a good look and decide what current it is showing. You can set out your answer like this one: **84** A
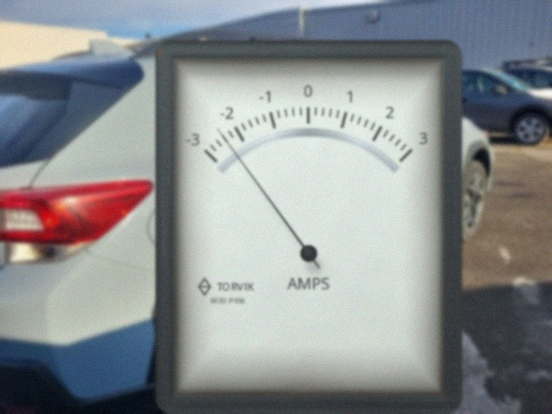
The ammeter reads **-2.4** A
